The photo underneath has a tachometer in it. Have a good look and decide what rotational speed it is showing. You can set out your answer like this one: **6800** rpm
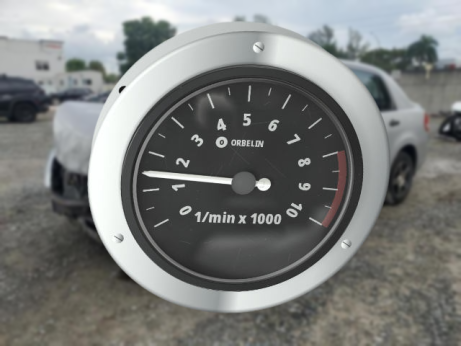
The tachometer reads **1500** rpm
